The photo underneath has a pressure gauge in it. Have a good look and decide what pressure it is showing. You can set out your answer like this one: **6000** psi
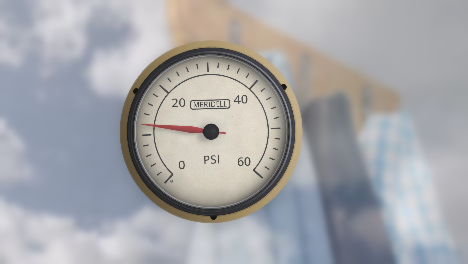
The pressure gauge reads **12** psi
